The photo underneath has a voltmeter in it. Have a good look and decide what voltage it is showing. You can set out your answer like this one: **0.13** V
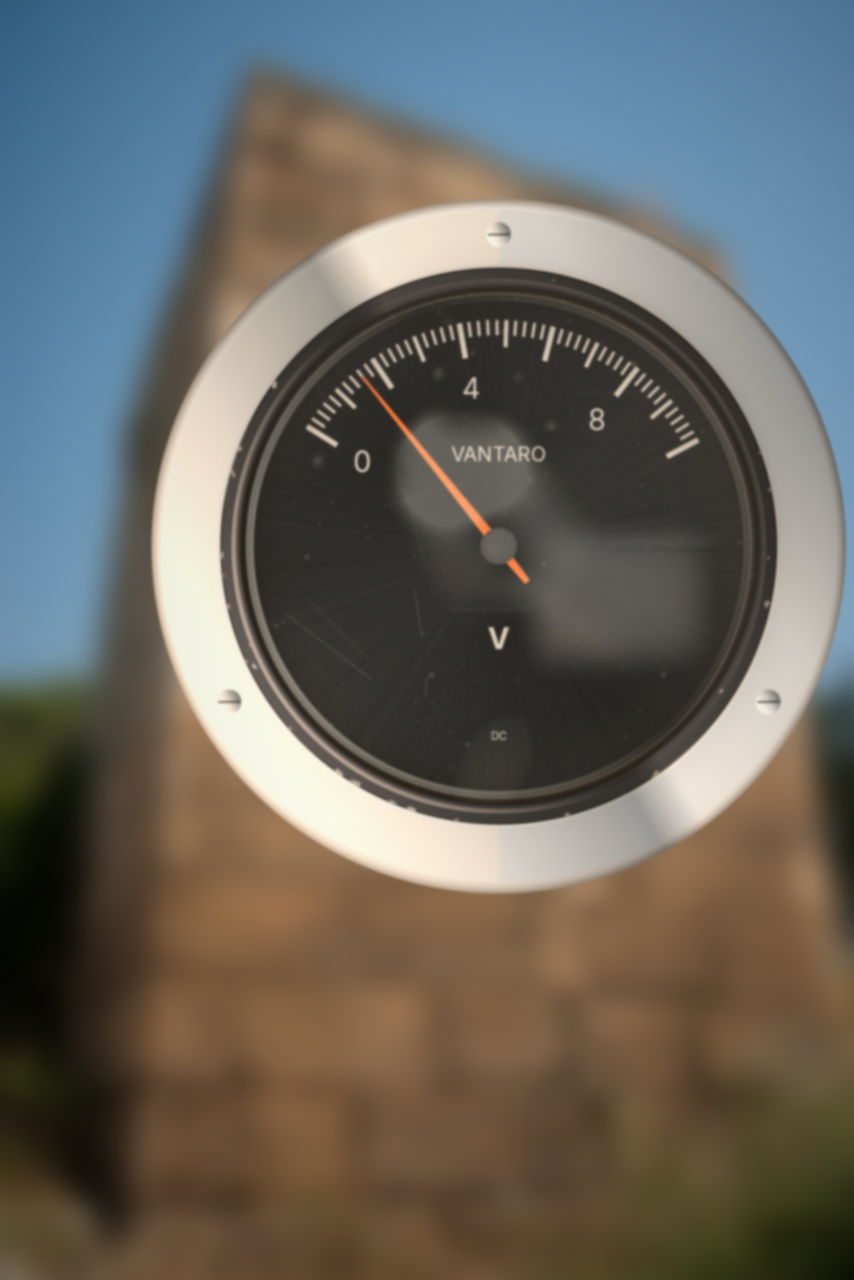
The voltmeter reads **1.6** V
